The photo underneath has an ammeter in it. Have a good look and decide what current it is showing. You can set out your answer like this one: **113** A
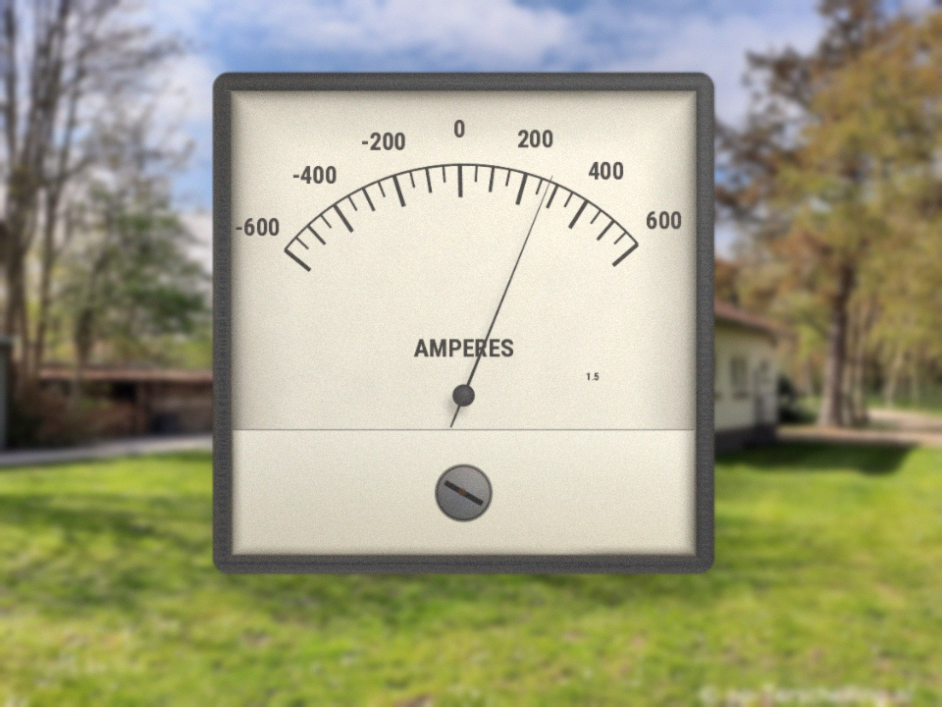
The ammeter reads **275** A
